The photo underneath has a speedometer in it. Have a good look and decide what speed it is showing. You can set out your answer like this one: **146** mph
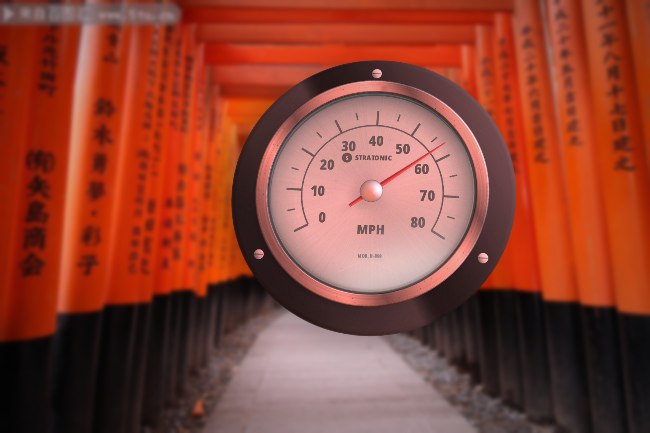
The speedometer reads **57.5** mph
